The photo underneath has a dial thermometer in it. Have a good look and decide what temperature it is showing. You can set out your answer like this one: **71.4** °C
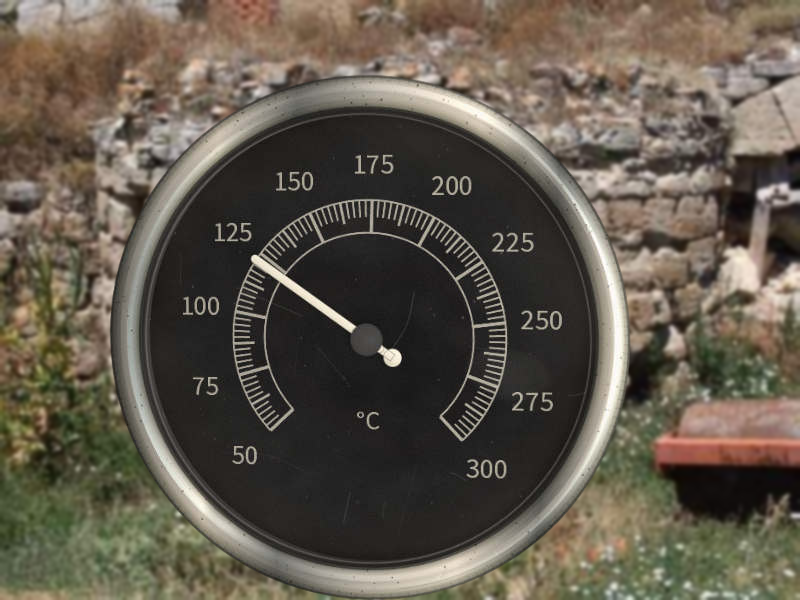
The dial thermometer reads **122.5** °C
